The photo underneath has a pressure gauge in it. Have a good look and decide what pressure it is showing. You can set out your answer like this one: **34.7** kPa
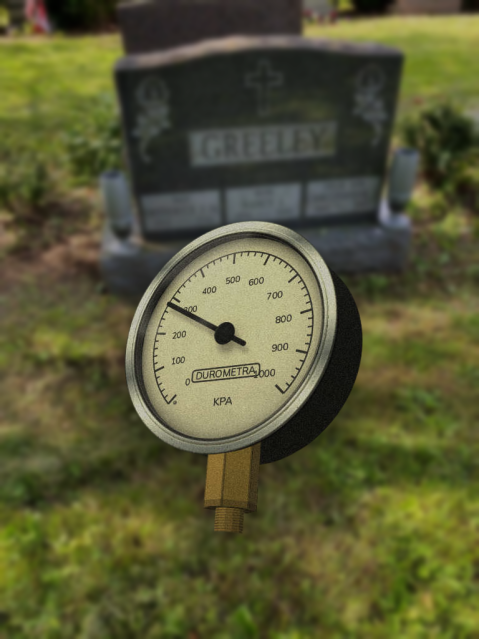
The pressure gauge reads **280** kPa
